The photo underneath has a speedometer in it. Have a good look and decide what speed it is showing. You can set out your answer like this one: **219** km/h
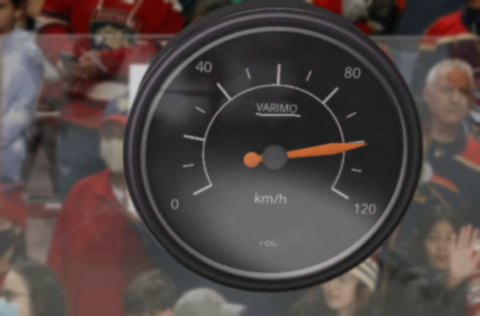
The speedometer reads **100** km/h
